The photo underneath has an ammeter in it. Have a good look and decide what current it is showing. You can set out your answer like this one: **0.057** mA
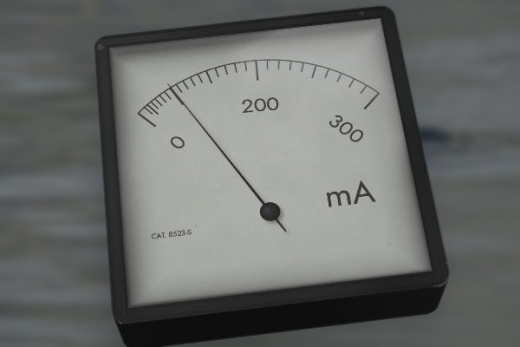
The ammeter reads **100** mA
